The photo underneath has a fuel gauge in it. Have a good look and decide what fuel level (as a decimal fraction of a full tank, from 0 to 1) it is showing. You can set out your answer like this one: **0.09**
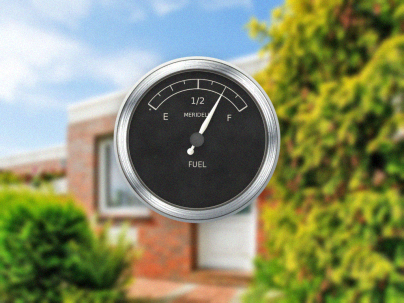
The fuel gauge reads **0.75**
